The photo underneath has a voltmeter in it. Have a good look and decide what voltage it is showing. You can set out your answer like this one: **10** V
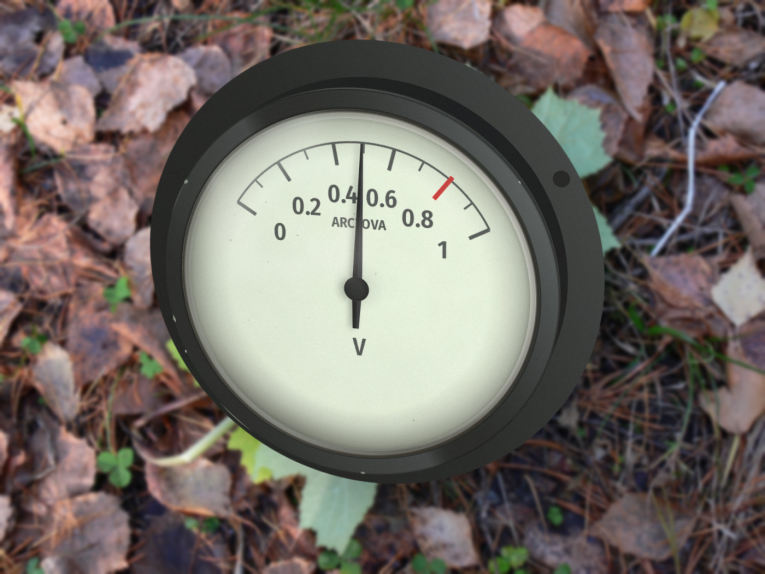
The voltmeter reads **0.5** V
